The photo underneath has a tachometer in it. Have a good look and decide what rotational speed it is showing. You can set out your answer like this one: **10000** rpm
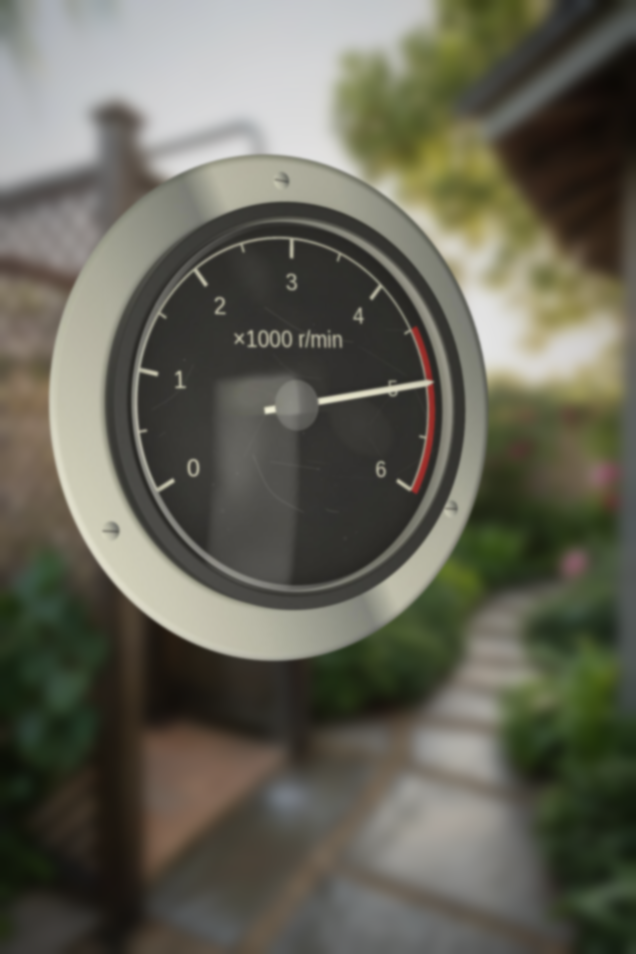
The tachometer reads **5000** rpm
